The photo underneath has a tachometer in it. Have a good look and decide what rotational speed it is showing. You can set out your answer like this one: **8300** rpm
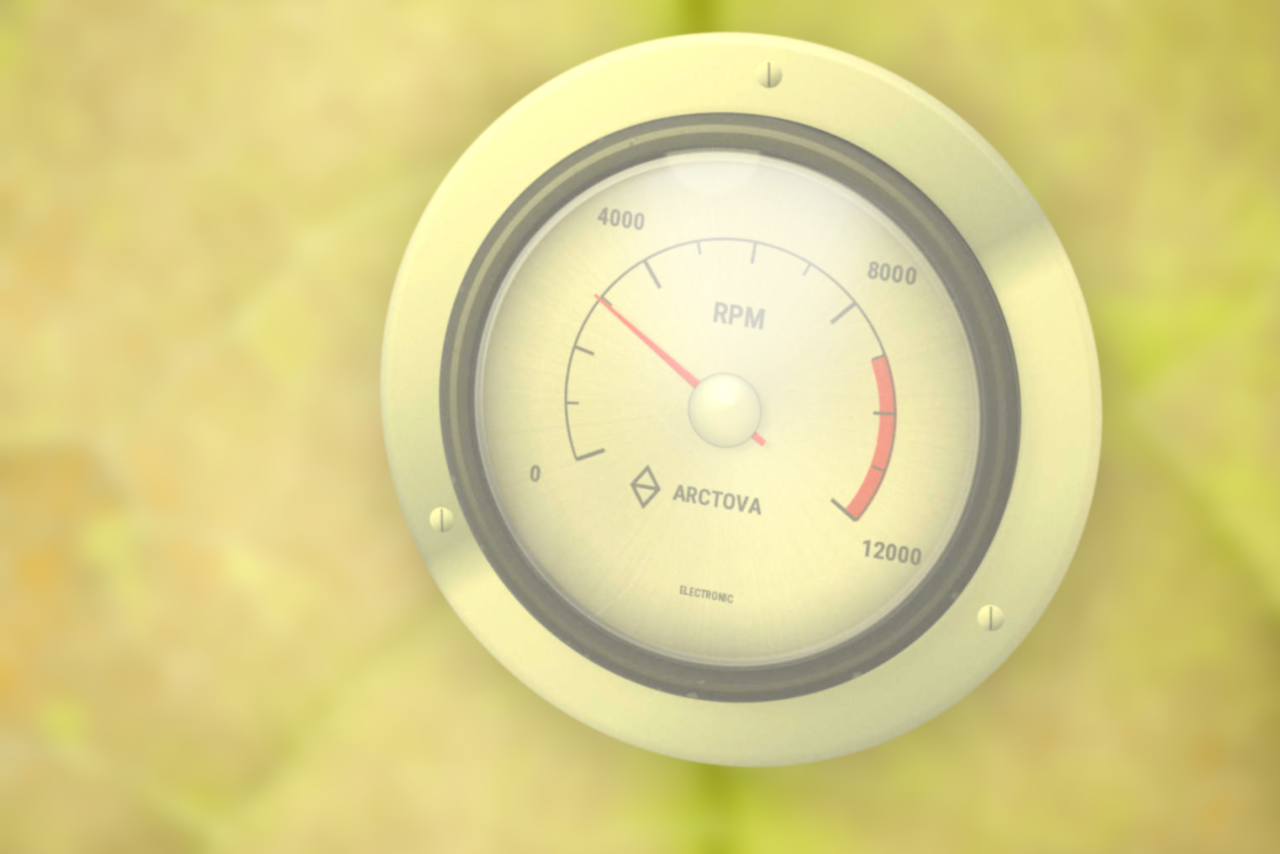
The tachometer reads **3000** rpm
